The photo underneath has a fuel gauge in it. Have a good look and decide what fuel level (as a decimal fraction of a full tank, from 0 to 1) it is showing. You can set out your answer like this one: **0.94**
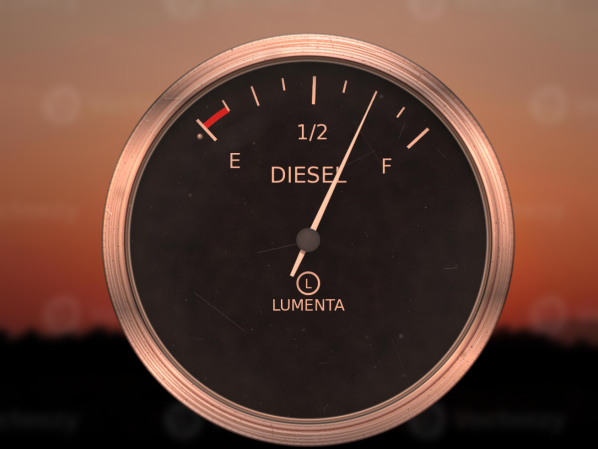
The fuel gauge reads **0.75**
